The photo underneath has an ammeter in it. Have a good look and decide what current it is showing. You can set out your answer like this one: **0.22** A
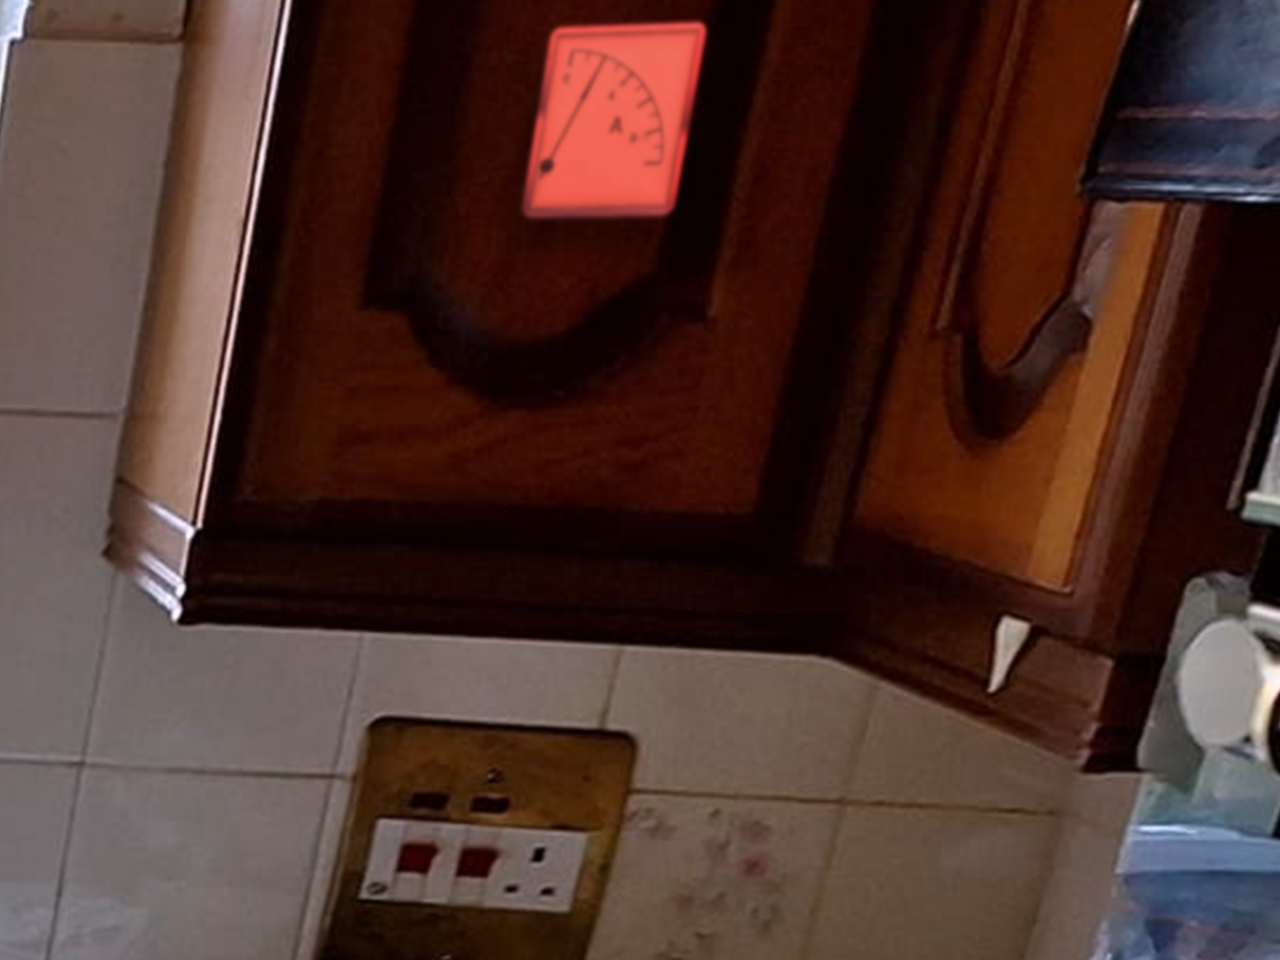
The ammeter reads **2** A
